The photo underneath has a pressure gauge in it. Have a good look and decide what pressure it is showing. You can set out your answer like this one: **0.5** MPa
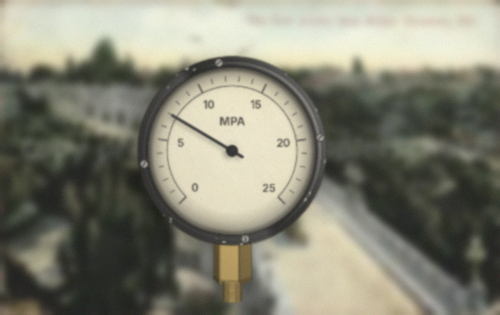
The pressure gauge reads **7** MPa
